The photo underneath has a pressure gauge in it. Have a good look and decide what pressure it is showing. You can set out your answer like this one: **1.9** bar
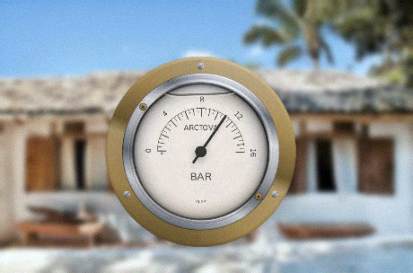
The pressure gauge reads **11** bar
